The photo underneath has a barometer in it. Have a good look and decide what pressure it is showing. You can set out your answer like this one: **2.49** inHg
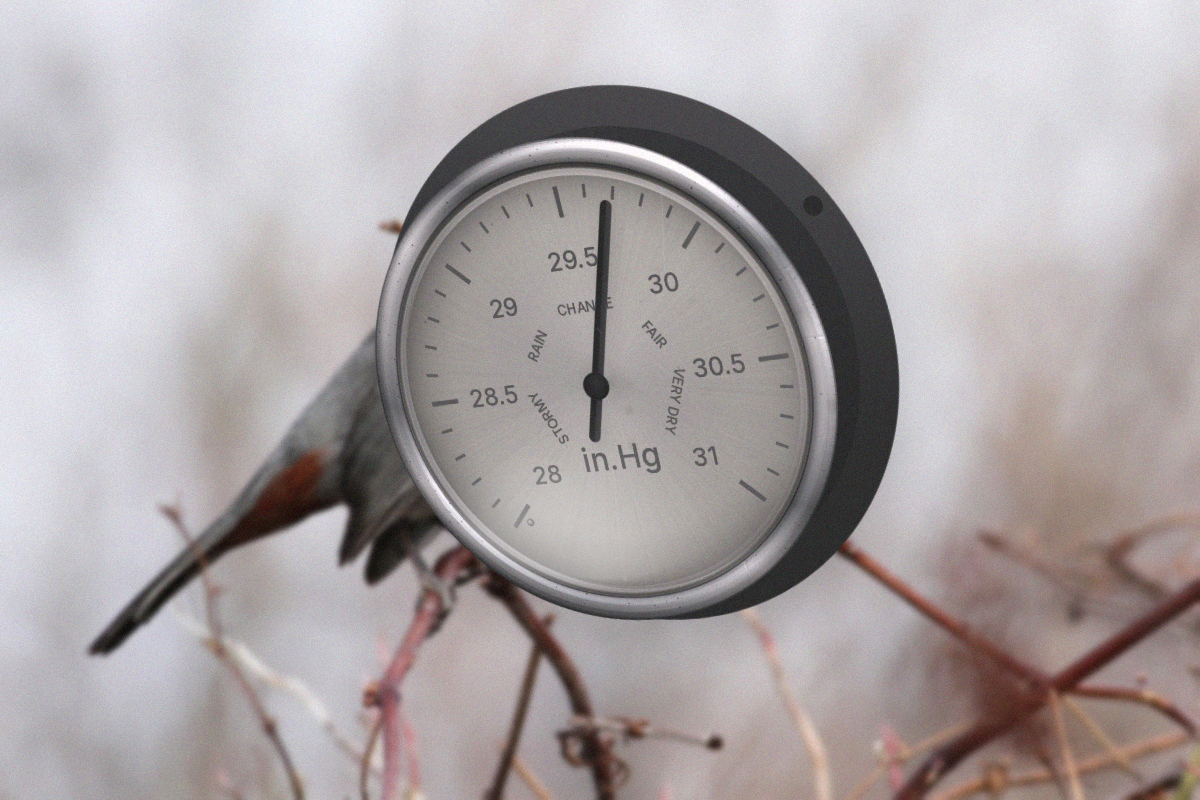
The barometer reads **29.7** inHg
